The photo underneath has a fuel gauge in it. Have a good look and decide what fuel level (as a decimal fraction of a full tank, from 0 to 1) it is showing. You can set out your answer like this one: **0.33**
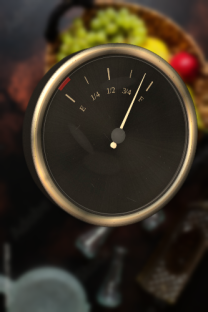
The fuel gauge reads **0.875**
